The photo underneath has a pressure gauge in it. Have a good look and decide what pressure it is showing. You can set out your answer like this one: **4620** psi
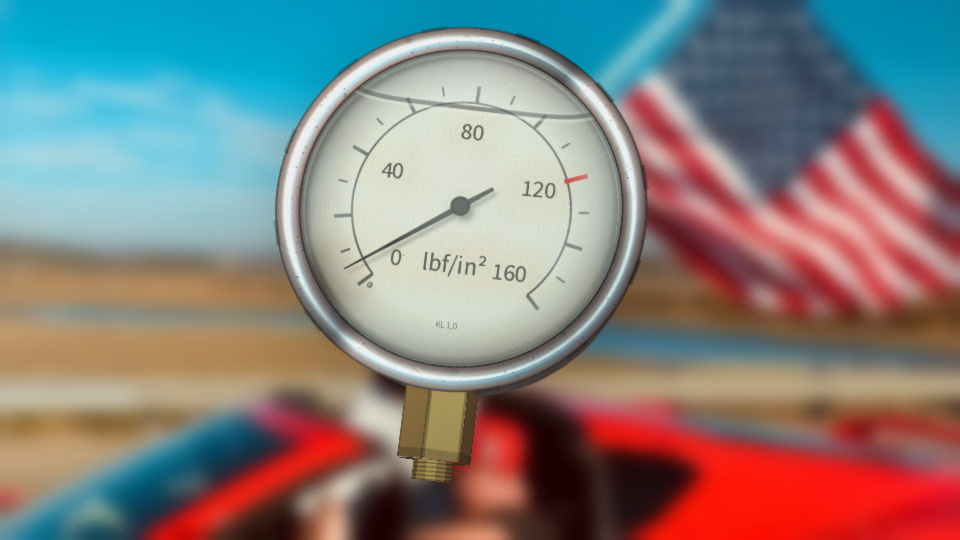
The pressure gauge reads **5** psi
